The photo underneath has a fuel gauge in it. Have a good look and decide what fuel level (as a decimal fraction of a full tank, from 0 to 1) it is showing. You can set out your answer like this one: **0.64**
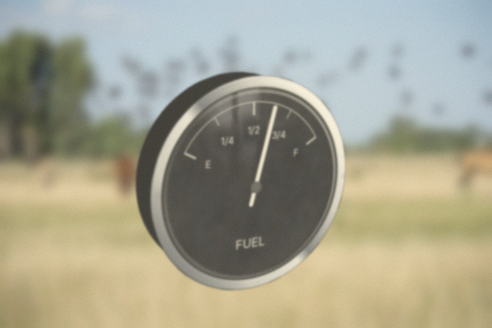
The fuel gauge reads **0.625**
